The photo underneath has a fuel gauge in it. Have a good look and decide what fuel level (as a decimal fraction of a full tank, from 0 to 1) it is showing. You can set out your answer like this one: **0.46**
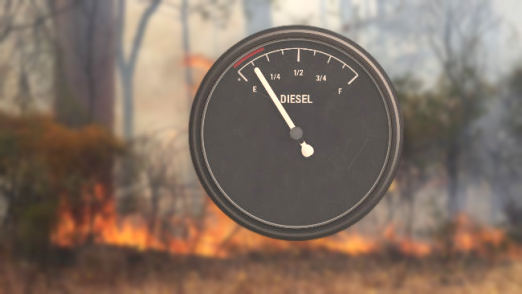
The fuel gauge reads **0.125**
